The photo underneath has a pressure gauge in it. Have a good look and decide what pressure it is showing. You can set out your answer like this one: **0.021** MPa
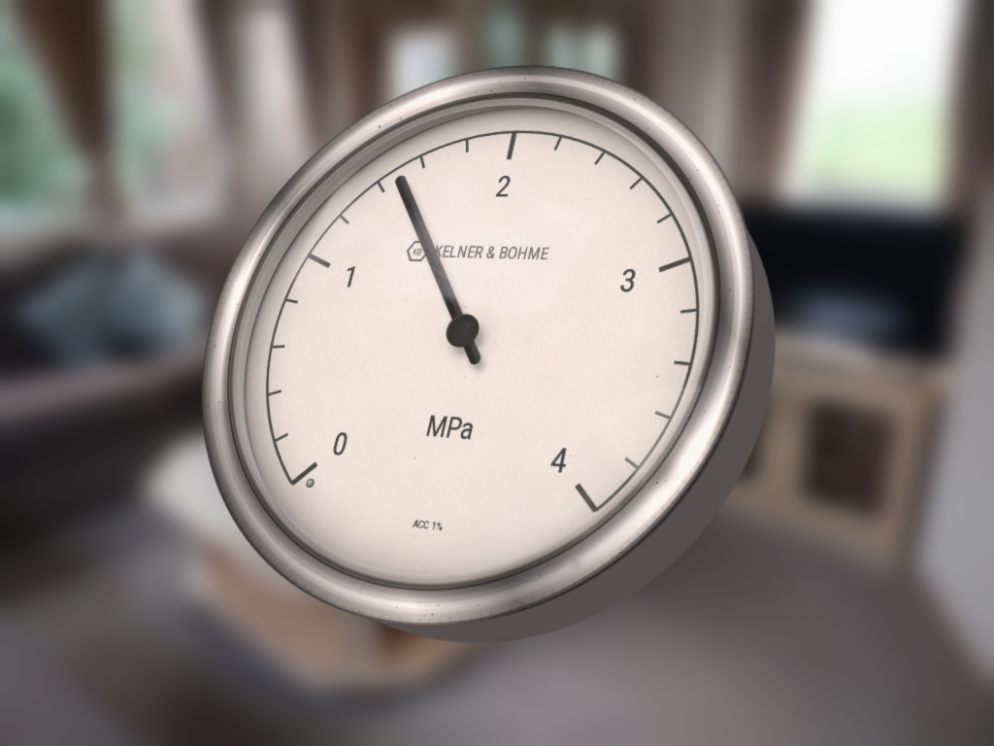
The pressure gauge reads **1.5** MPa
